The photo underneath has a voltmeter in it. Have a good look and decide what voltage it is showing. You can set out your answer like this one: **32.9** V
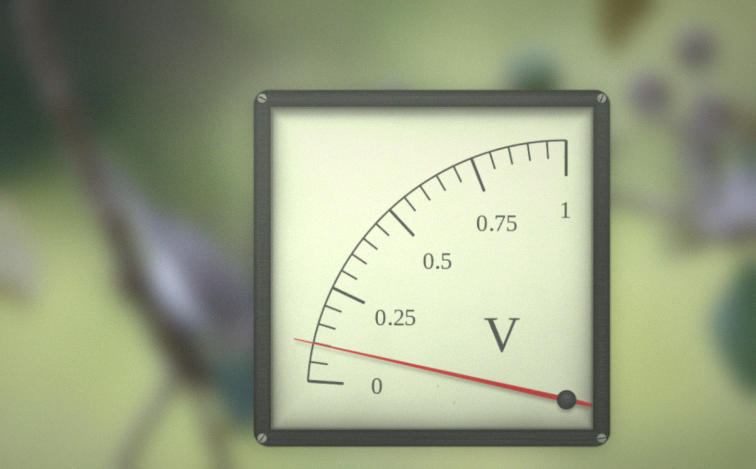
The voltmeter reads **0.1** V
